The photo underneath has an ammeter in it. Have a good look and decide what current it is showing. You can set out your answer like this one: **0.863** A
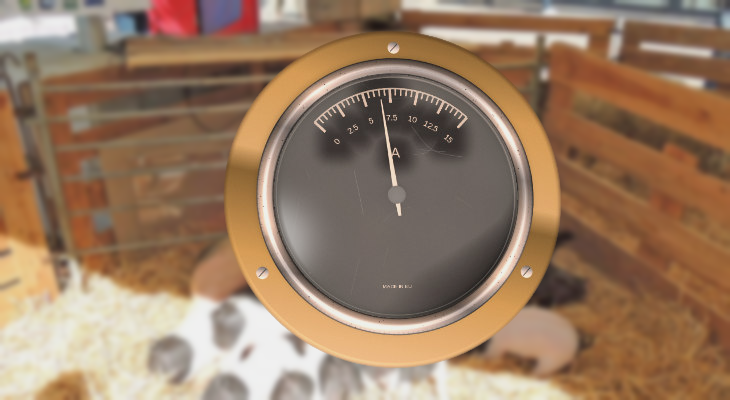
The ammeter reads **6.5** A
